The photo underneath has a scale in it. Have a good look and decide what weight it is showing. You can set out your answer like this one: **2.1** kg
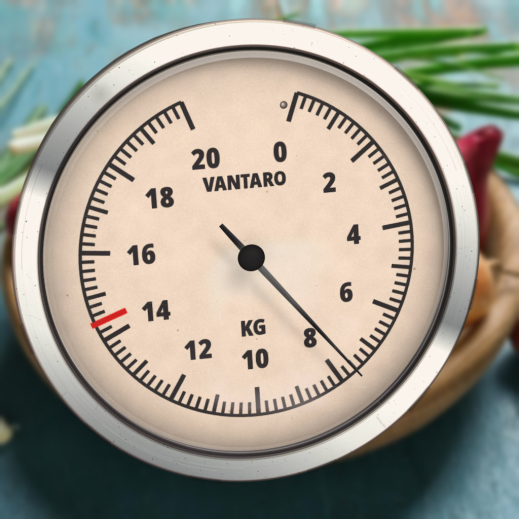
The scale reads **7.6** kg
